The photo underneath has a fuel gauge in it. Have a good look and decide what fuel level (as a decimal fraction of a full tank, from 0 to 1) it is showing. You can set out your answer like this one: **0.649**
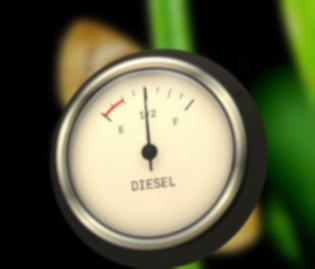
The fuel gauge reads **0.5**
